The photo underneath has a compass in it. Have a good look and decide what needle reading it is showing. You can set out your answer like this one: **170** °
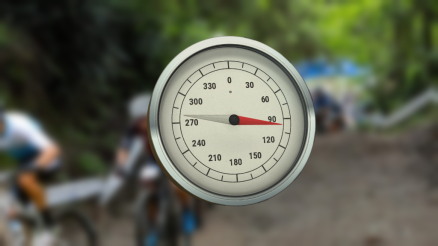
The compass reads **97.5** °
